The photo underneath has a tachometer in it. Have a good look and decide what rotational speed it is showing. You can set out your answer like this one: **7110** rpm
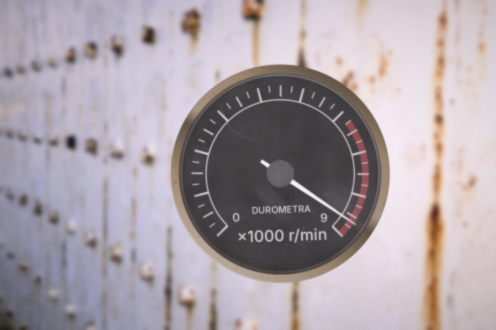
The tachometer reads **8625** rpm
